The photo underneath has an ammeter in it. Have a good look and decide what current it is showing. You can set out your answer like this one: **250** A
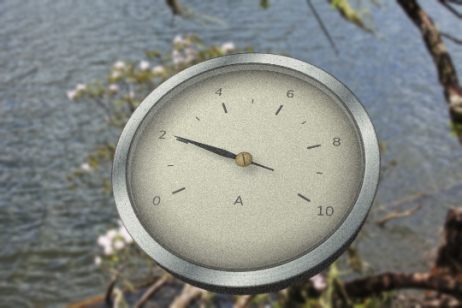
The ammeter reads **2** A
